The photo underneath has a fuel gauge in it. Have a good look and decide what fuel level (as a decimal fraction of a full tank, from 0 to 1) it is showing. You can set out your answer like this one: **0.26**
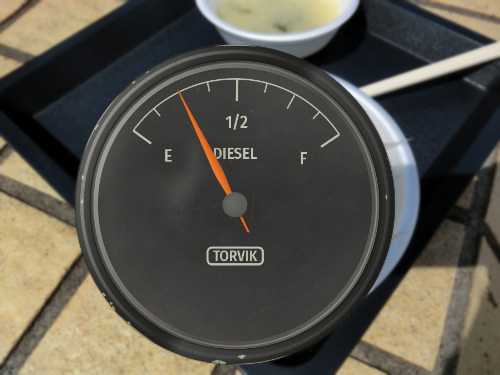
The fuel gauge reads **0.25**
